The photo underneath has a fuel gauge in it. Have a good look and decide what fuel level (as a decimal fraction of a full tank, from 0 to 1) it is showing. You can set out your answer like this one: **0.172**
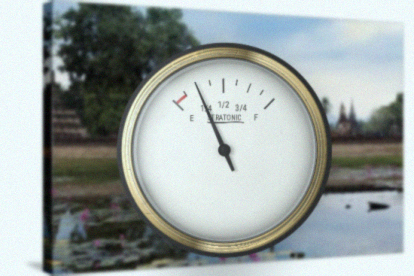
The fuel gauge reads **0.25**
